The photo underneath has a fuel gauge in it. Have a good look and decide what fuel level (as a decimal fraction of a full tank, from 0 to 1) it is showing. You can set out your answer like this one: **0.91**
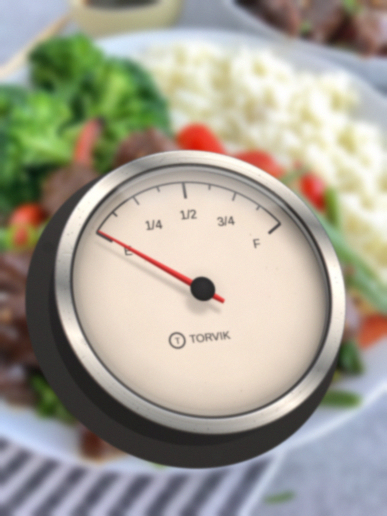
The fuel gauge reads **0**
